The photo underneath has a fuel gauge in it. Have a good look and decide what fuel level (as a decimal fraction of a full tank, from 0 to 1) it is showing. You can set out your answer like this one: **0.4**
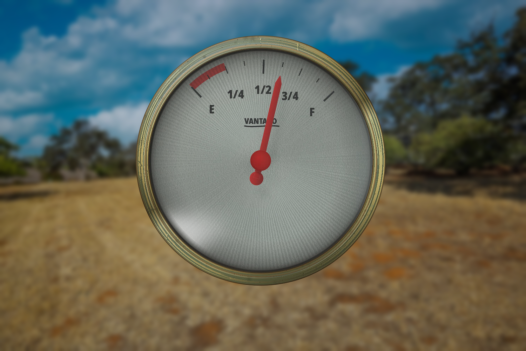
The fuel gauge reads **0.625**
